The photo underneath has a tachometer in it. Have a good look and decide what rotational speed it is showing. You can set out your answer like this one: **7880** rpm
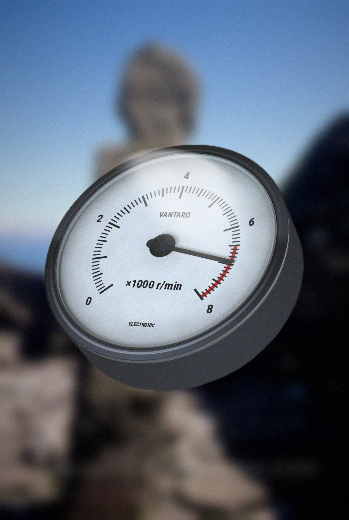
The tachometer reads **7000** rpm
